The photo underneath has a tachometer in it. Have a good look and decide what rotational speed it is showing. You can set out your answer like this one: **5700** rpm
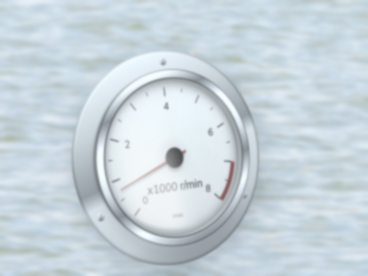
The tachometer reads **750** rpm
